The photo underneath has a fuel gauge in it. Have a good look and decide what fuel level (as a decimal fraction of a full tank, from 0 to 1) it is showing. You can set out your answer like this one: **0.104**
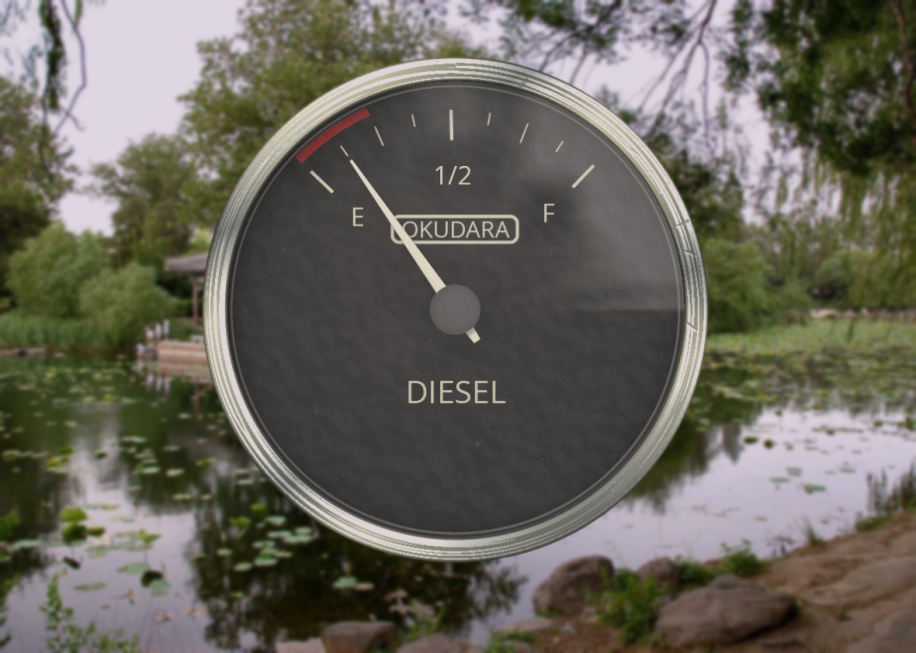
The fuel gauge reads **0.125**
